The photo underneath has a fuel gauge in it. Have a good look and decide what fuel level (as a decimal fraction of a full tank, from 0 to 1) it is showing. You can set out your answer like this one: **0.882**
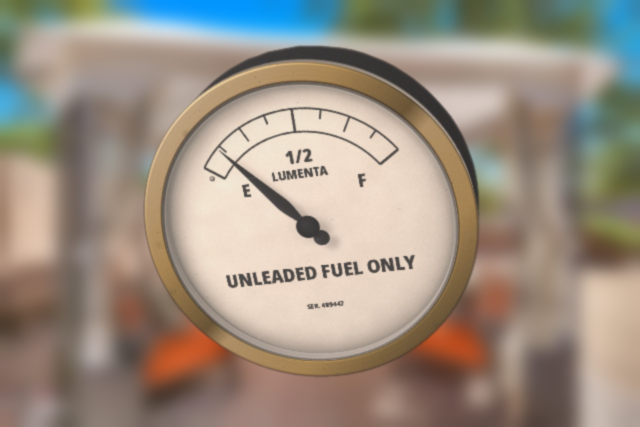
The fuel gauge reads **0.125**
